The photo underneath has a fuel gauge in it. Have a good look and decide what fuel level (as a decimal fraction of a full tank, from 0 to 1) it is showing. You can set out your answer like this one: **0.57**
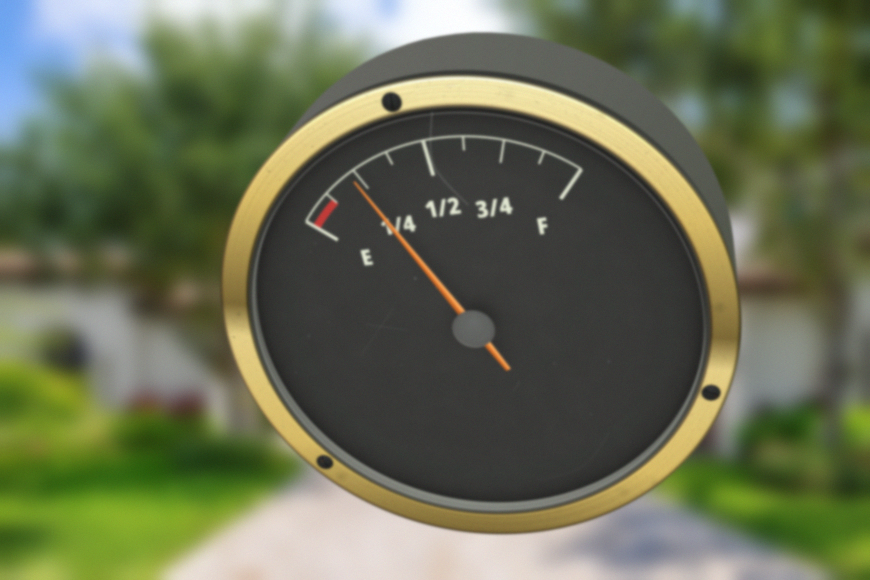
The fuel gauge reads **0.25**
